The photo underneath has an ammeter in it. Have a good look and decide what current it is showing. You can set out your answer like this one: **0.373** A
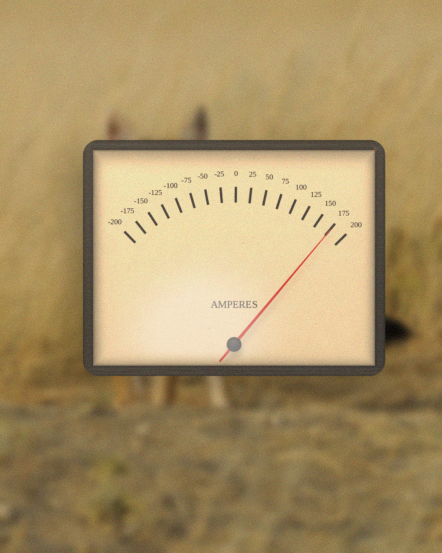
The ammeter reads **175** A
